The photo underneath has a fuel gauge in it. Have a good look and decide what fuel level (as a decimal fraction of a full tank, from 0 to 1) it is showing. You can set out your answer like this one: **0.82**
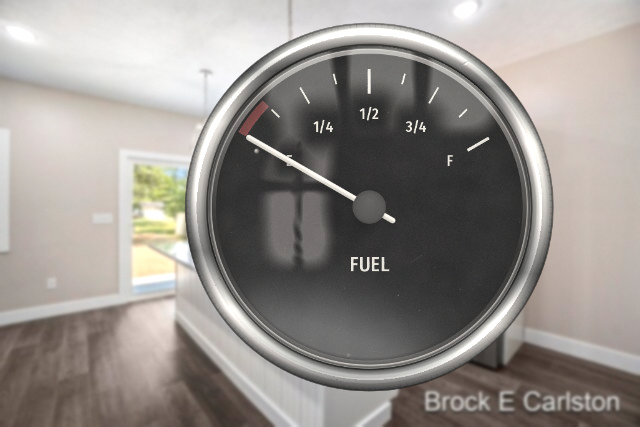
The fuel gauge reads **0**
